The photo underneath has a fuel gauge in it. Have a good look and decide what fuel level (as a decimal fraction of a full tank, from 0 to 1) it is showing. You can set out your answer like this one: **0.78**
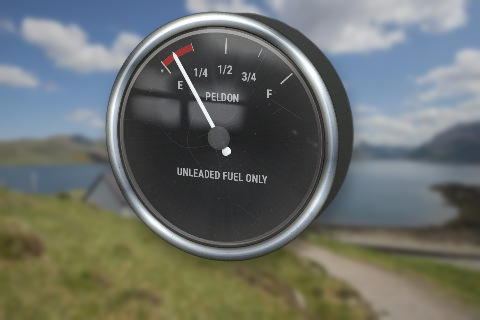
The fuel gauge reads **0.125**
